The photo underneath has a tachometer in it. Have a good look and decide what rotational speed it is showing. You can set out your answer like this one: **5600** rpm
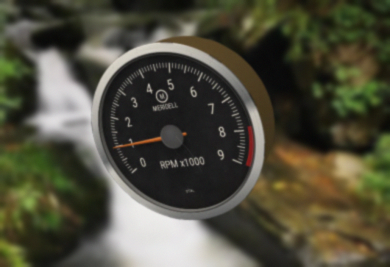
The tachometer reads **1000** rpm
